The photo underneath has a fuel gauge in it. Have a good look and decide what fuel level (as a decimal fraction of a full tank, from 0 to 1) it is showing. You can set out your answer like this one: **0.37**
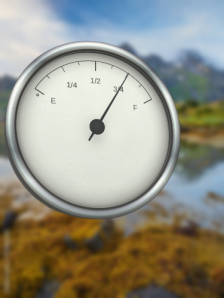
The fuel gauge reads **0.75**
